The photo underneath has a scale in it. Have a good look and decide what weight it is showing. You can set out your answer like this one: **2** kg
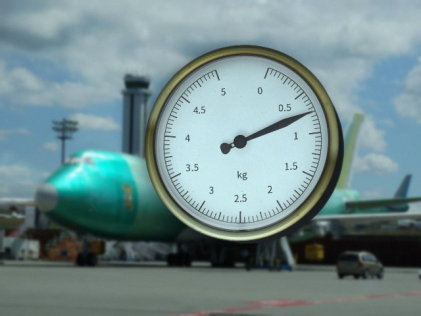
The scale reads **0.75** kg
